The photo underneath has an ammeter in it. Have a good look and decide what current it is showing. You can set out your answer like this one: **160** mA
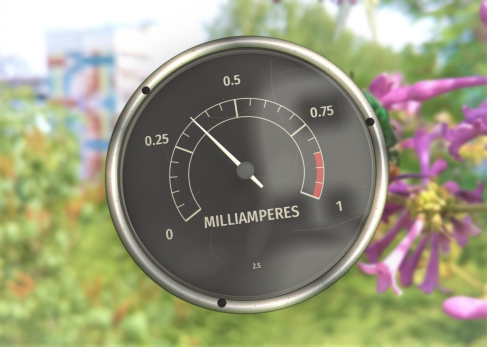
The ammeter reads **0.35** mA
